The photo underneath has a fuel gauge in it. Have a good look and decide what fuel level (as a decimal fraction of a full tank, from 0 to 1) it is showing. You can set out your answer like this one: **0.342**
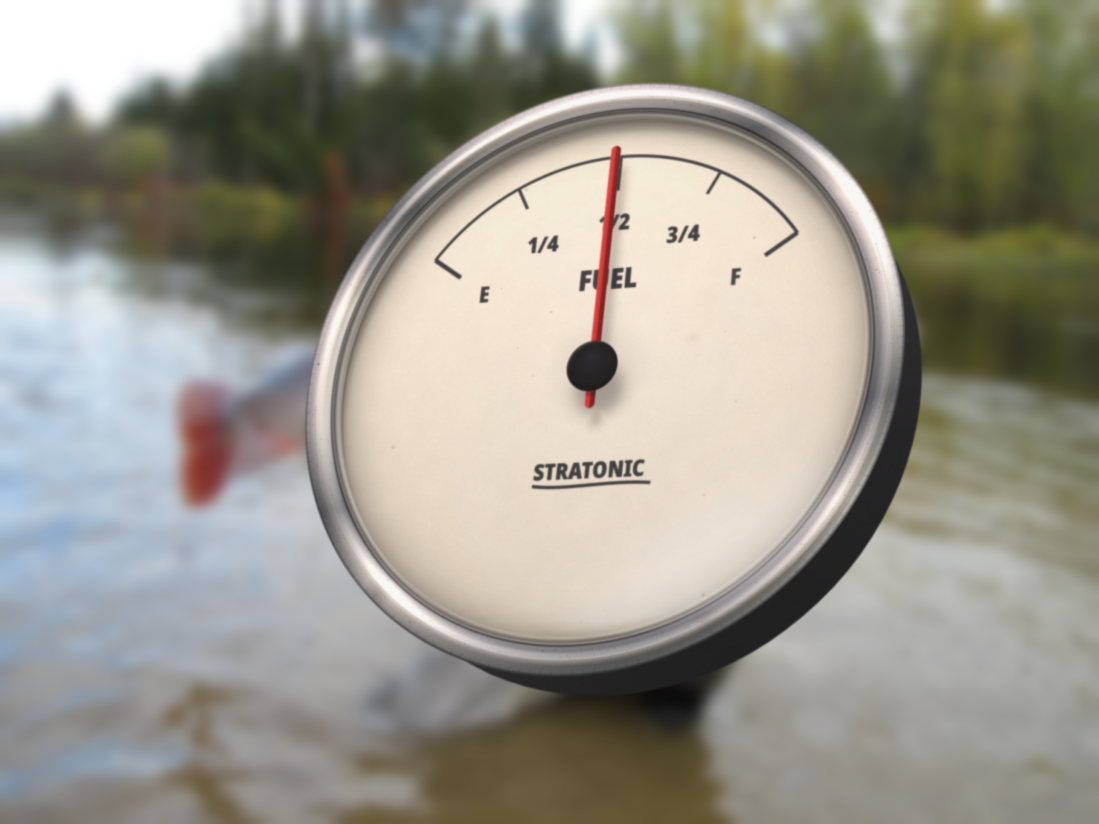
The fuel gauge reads **0.5**
